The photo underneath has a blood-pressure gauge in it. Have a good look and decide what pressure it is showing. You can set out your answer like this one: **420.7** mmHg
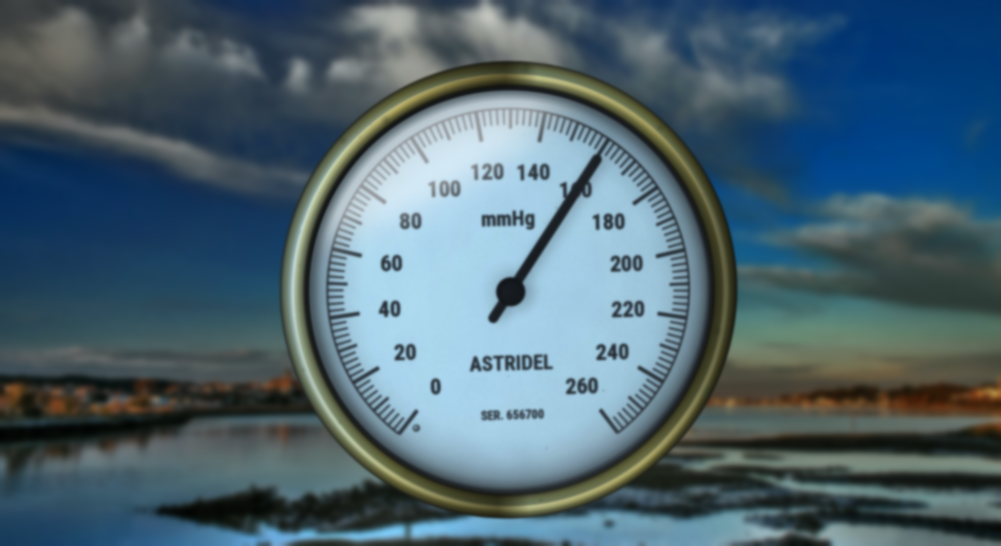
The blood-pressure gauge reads **160** mmHg
